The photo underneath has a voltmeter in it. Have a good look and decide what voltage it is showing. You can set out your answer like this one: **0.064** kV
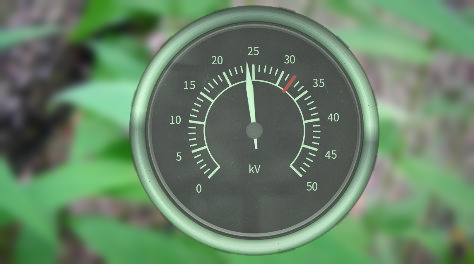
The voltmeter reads **24** kV
